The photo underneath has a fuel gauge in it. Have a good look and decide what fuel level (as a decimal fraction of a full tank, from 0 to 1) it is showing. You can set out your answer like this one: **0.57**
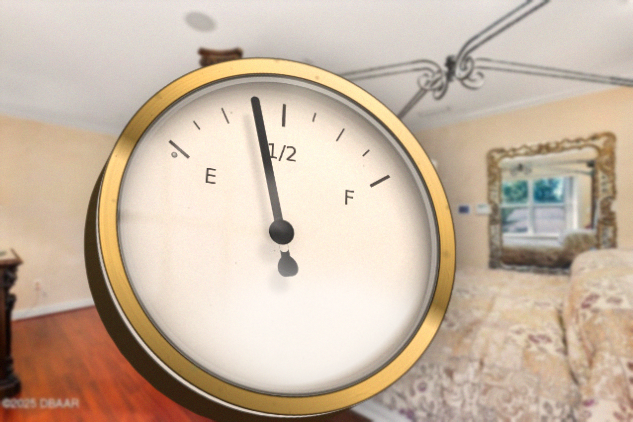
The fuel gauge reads **0.375**
